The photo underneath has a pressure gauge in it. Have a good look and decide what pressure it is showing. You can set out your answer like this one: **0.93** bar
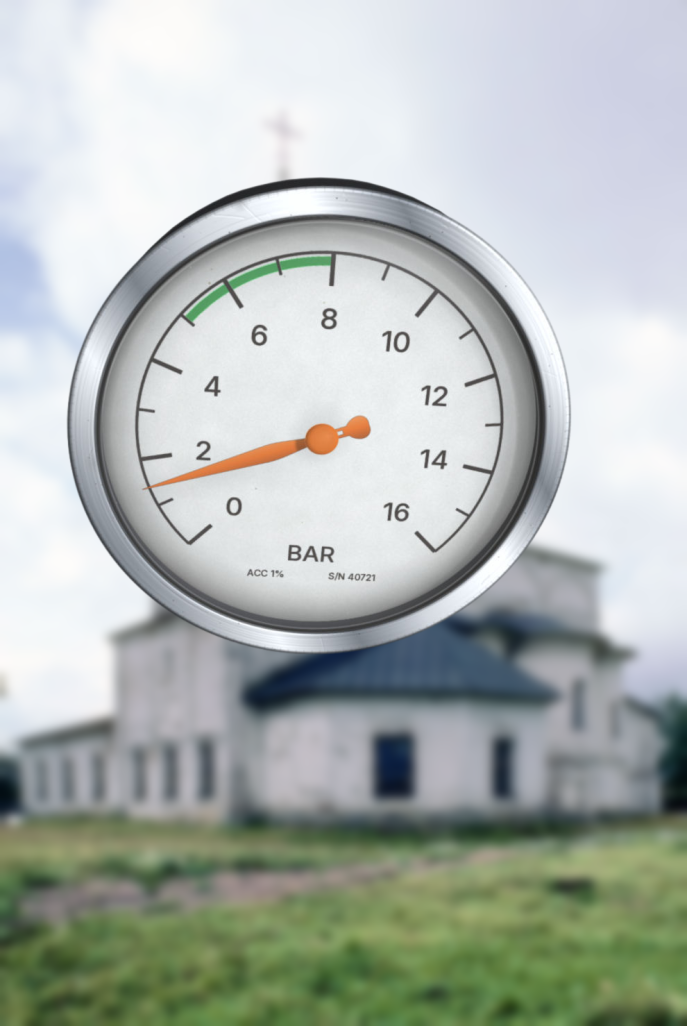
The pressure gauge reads **1.5** bar
